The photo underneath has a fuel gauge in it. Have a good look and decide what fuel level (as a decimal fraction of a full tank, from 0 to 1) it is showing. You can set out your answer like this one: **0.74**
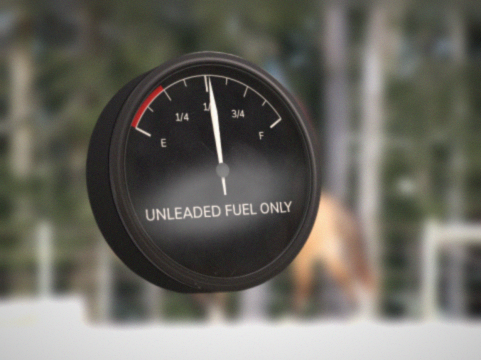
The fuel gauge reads **0.5**
